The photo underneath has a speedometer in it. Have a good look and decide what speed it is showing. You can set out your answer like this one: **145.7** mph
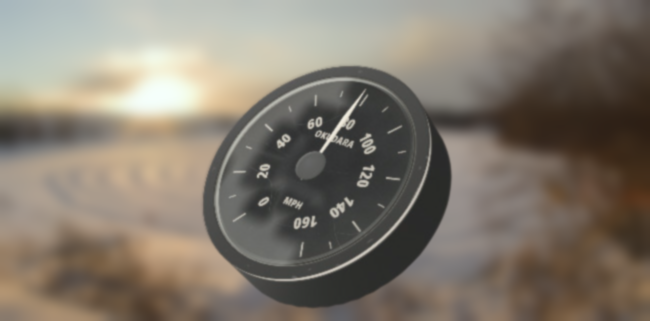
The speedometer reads **80** mph
